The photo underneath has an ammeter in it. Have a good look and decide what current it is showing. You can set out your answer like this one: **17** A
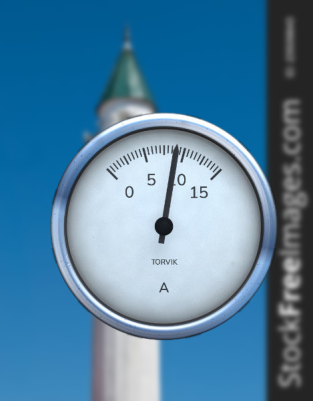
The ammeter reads **9** A
